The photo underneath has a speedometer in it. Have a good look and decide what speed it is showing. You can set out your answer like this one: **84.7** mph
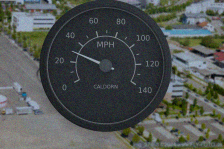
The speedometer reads **30** mph
